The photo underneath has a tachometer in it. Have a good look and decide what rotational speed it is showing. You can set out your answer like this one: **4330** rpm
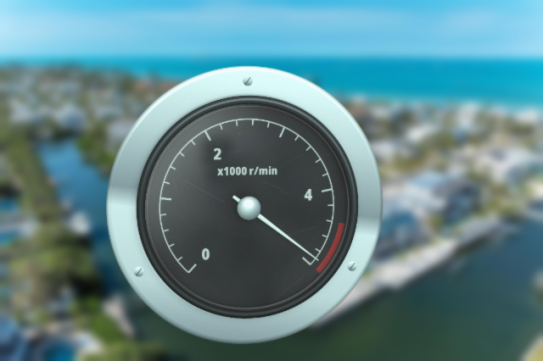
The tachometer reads **4900** rpm
